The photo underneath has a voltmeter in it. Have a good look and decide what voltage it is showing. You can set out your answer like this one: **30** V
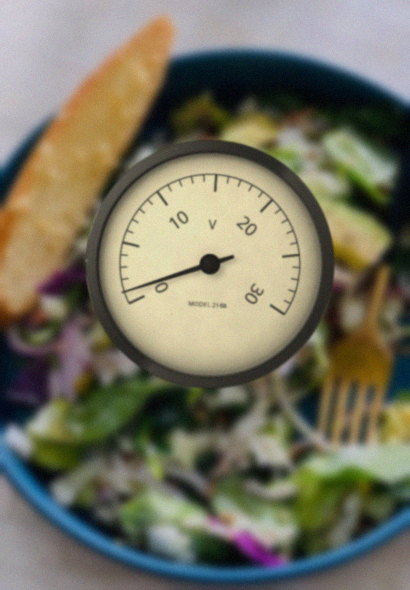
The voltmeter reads **1** V
